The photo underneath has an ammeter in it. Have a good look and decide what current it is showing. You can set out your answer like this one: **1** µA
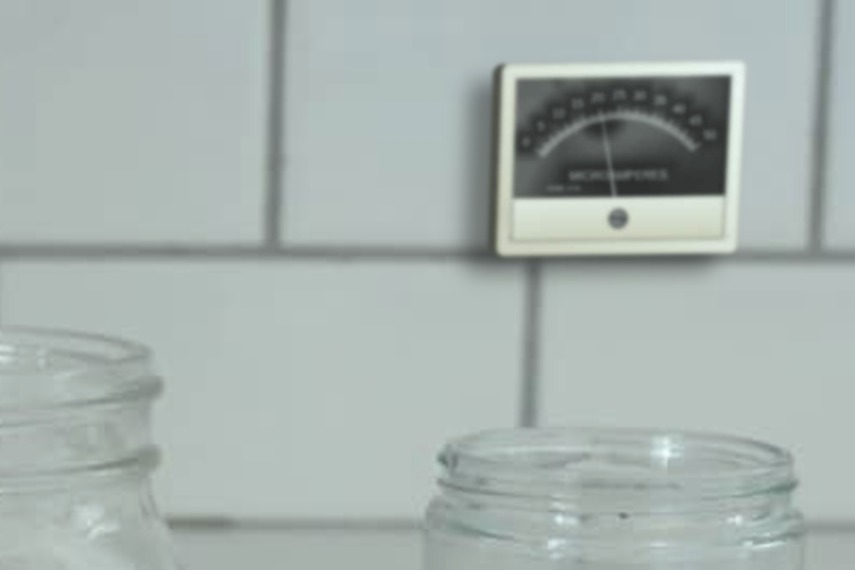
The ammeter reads **20** µA
